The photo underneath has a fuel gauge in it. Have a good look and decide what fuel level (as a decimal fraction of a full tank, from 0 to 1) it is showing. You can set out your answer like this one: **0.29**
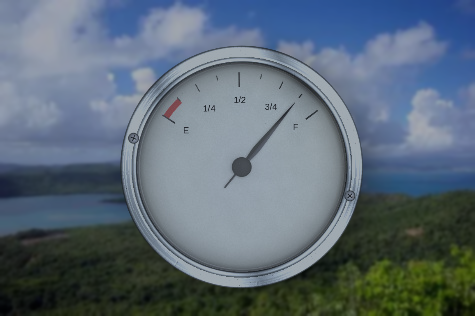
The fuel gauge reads **0.875**
